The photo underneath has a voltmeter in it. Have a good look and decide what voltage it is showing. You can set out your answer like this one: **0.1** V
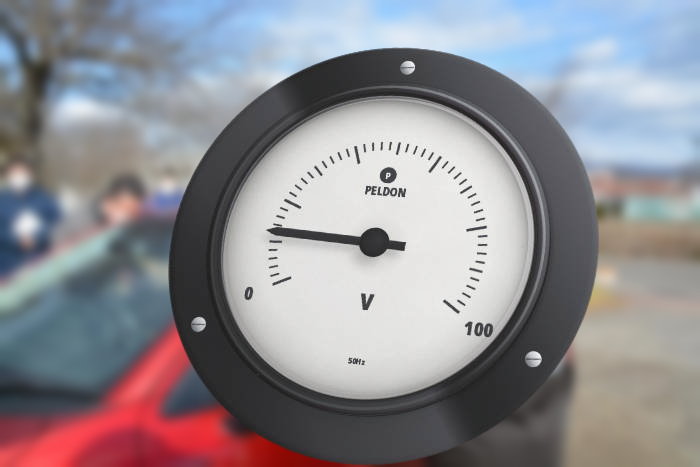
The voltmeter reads **12** V
